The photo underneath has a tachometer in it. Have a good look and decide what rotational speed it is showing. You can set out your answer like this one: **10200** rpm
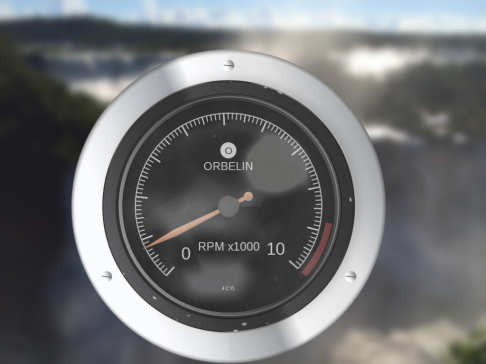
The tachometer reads **800** rpm
